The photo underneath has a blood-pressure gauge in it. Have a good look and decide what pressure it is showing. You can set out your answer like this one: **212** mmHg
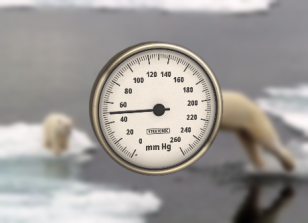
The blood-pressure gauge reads **50** mmHg
